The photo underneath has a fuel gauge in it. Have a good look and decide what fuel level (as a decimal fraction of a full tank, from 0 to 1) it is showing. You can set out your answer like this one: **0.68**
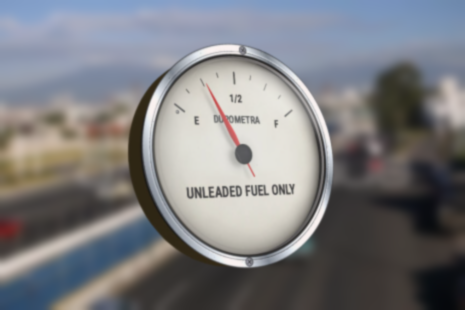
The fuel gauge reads **0.25**
